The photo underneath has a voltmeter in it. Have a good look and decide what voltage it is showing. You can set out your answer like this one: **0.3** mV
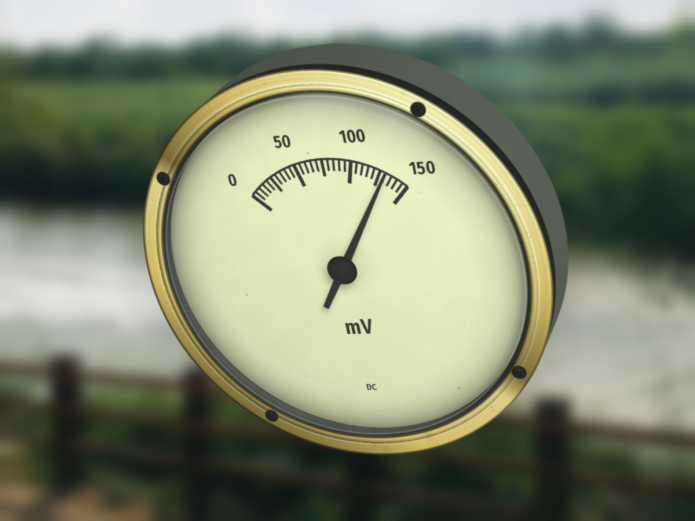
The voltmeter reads **130** mV
